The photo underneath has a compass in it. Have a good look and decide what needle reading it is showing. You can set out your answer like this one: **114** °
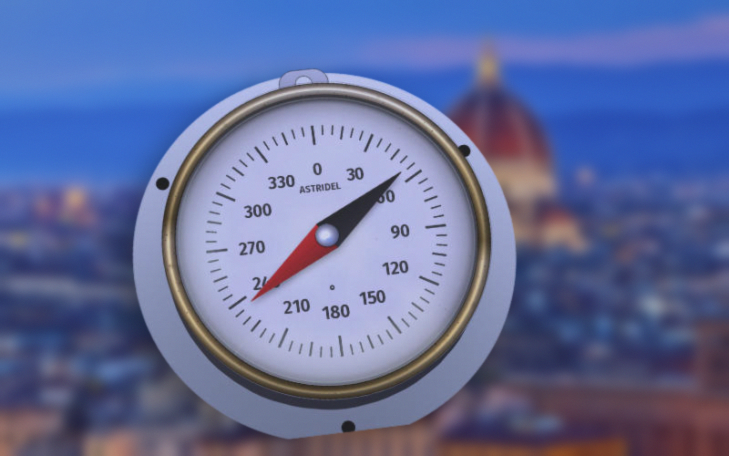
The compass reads **235** °
